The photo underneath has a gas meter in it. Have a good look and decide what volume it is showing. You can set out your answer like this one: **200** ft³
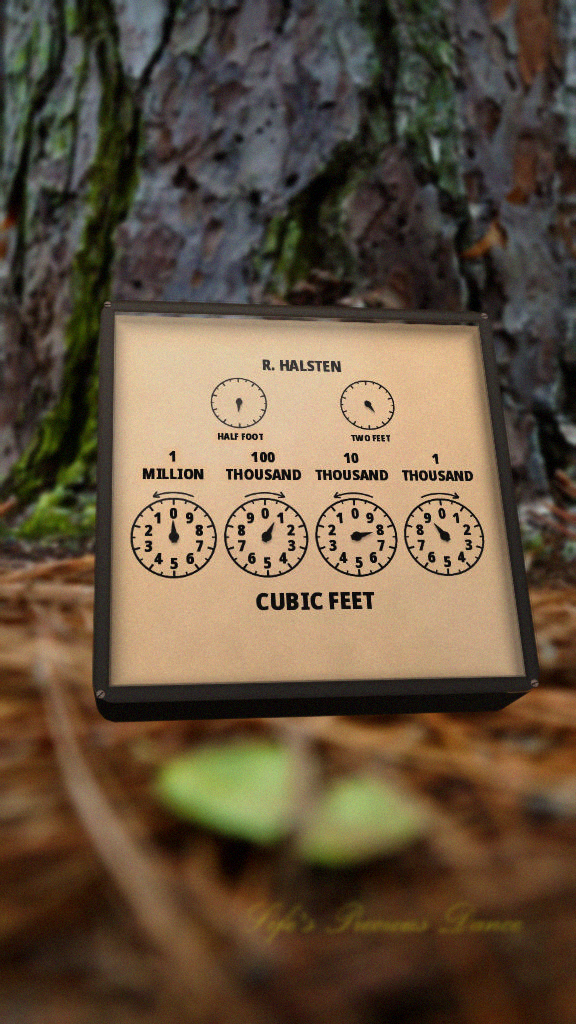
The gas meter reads **7900** ft³
